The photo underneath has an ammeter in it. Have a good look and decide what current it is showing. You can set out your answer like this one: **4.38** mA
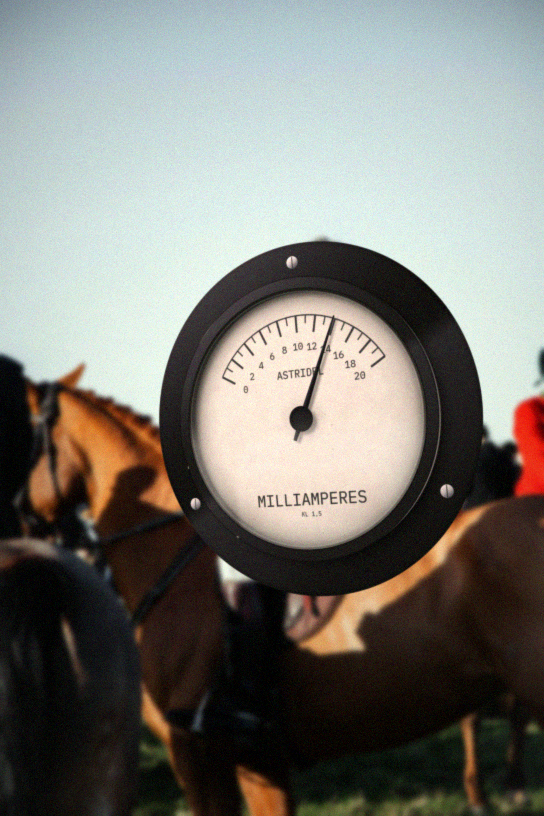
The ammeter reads **14** mA
